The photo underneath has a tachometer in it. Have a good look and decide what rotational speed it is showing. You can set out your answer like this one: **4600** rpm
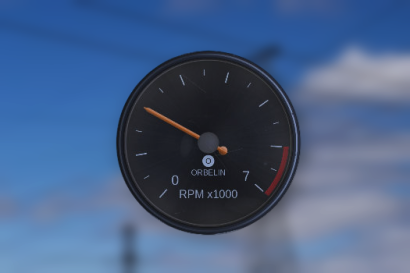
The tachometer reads **2000** rpm
